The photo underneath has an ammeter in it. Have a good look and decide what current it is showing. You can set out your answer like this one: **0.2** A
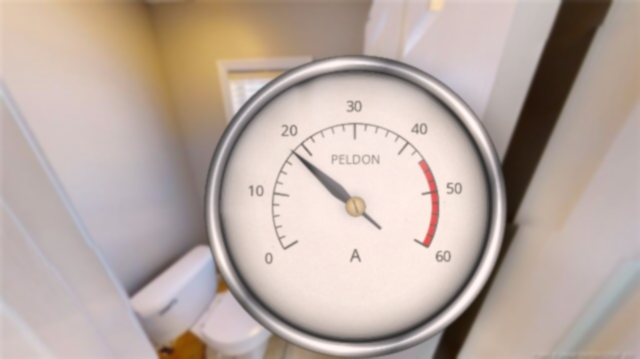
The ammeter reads **18** A
